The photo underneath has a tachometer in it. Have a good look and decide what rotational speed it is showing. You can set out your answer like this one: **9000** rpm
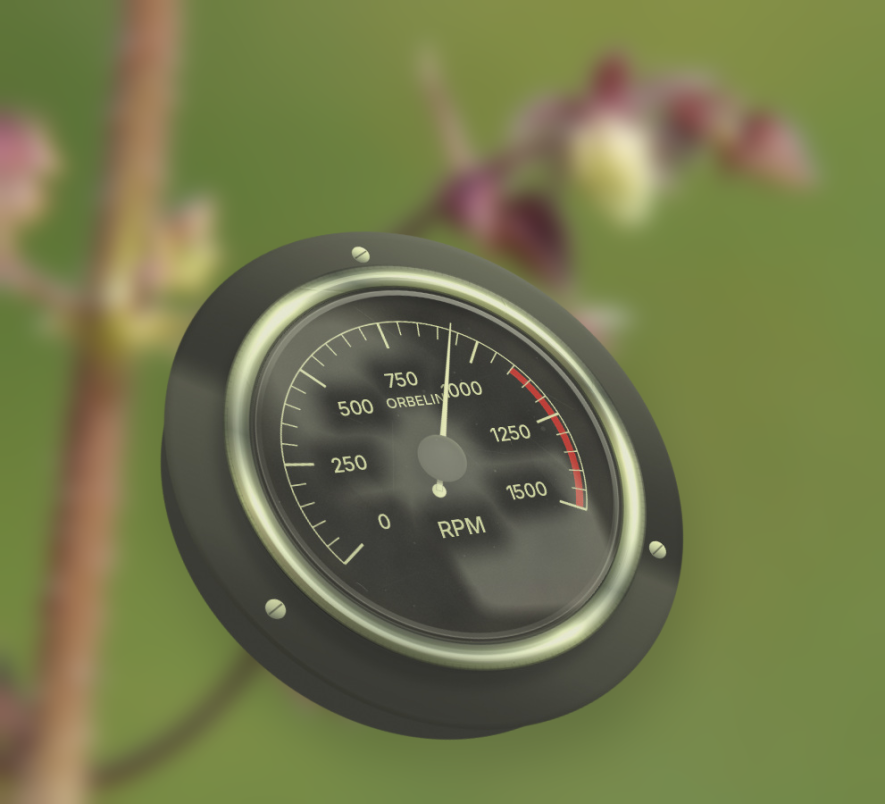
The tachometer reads **925** rpm
